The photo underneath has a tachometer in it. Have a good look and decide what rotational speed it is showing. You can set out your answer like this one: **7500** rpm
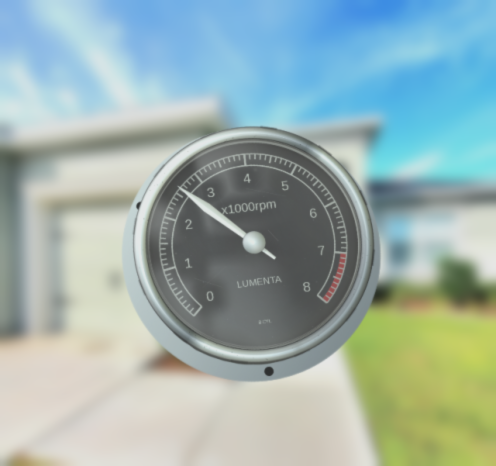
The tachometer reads **2600** rpm
